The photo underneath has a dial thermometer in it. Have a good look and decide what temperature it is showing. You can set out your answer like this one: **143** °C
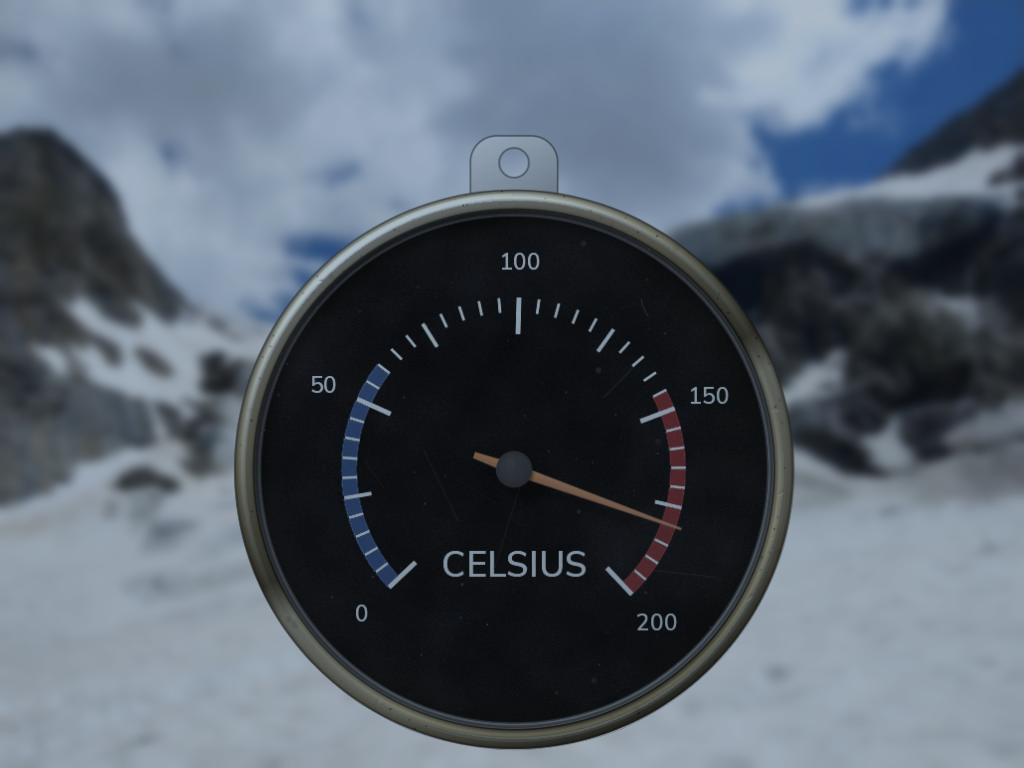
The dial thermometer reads **180** °C
